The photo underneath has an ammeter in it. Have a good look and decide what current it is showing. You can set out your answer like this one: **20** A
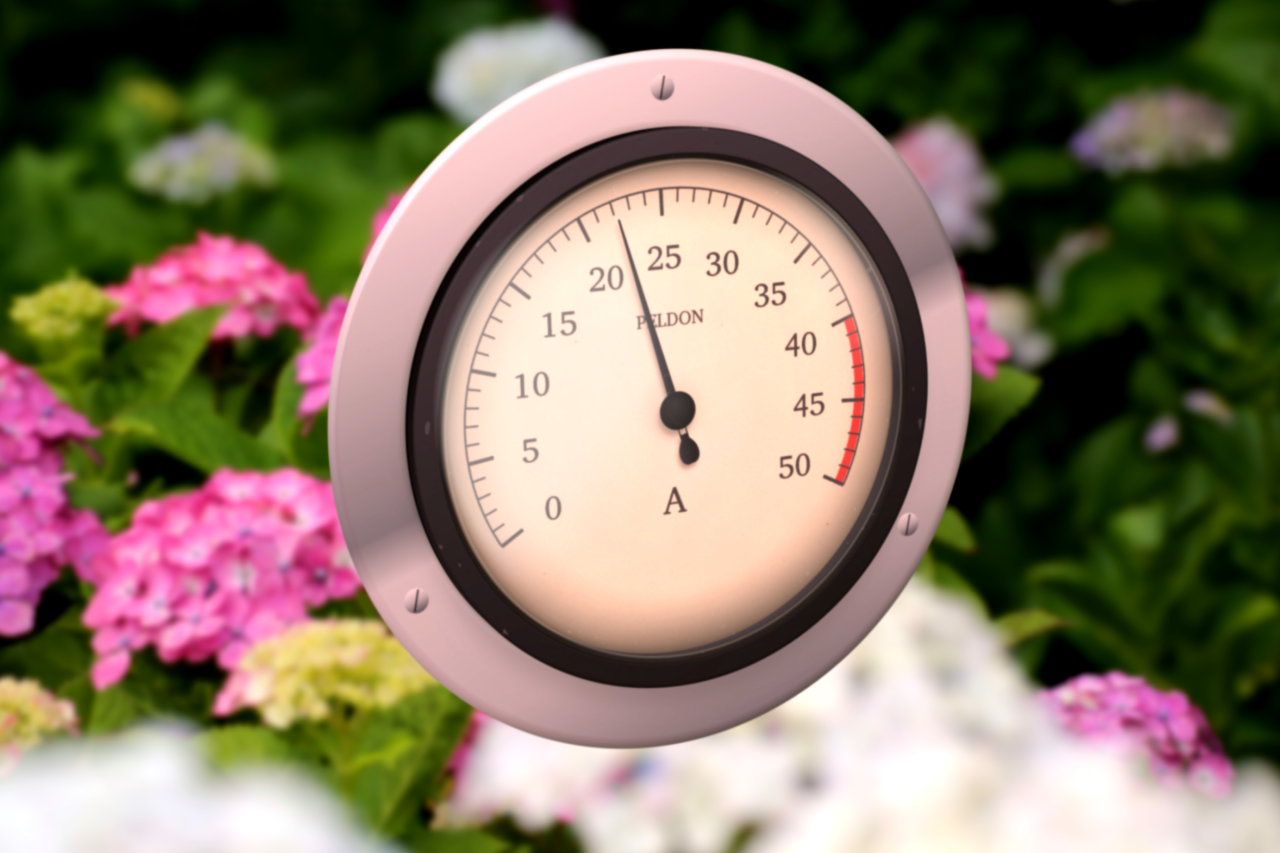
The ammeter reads **22** A
